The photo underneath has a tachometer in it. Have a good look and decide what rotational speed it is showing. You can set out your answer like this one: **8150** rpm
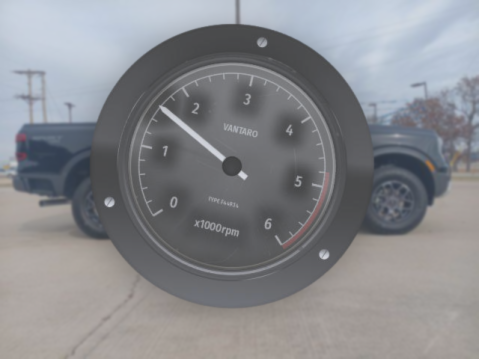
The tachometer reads **1600** rpm
